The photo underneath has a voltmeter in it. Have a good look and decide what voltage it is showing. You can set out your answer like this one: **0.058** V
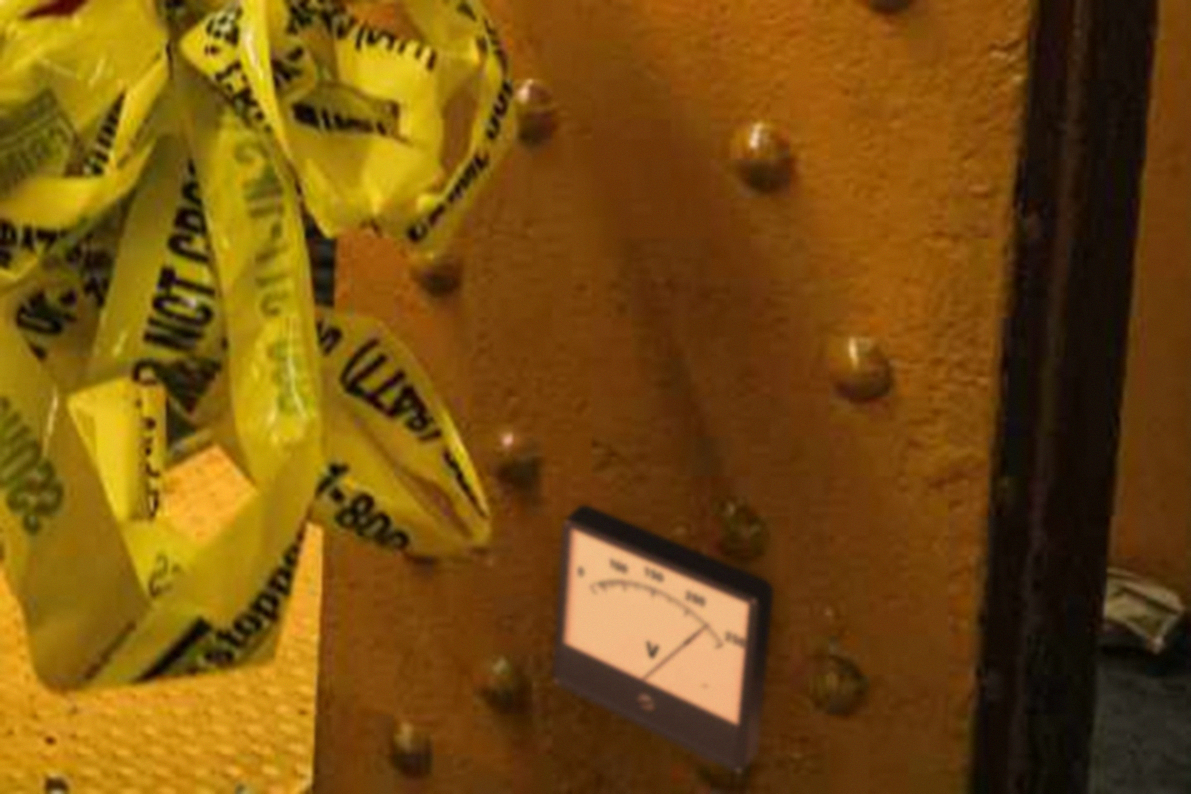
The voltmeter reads **225** V
